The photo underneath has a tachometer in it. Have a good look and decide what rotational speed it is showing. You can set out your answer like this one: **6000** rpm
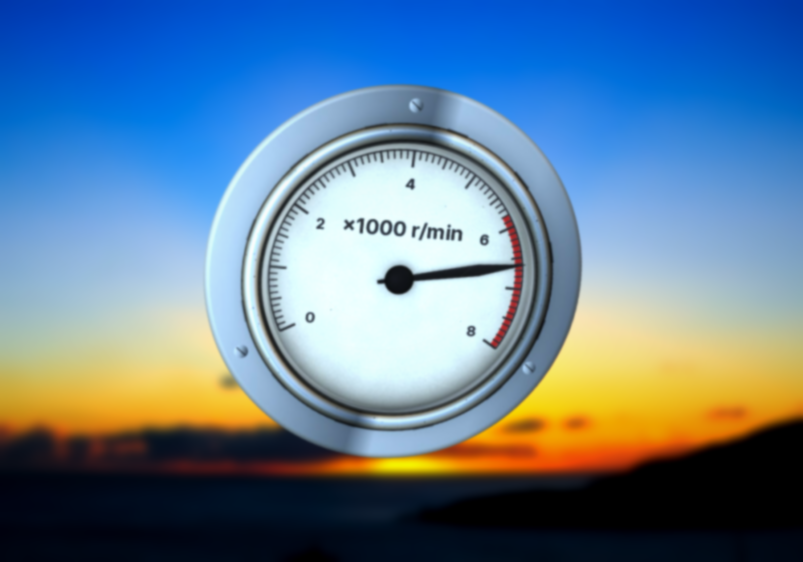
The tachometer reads **6600** rpm
